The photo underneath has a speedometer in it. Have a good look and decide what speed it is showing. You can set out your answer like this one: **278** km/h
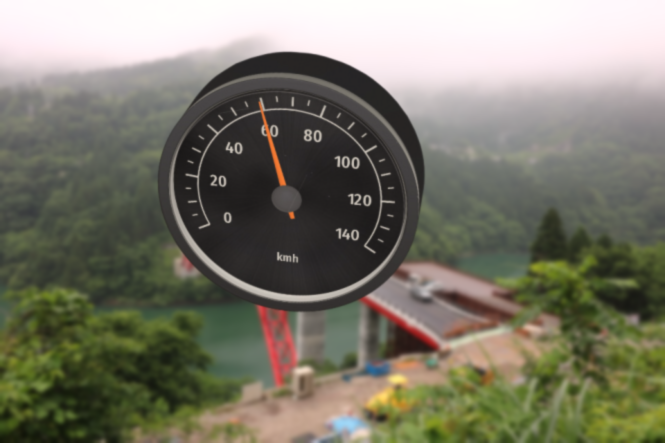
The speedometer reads **60** km/h
